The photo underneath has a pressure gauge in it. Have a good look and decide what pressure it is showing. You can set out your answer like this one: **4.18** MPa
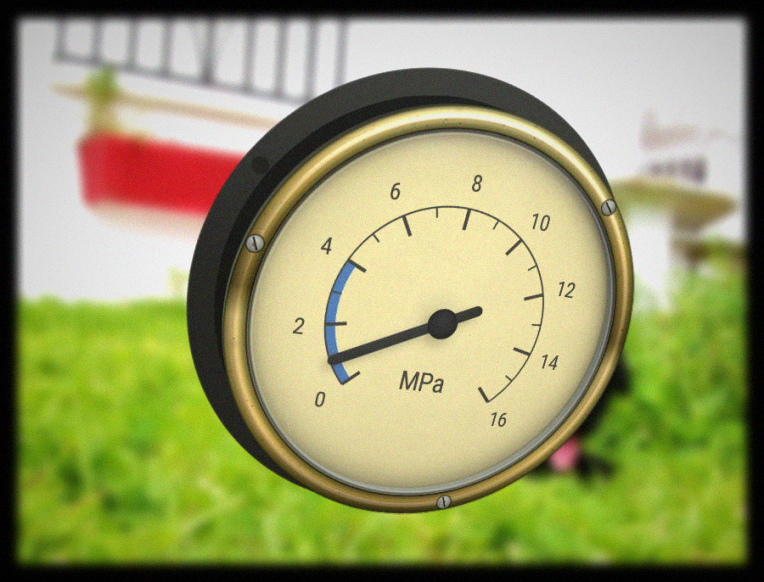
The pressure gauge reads **1** MPa
